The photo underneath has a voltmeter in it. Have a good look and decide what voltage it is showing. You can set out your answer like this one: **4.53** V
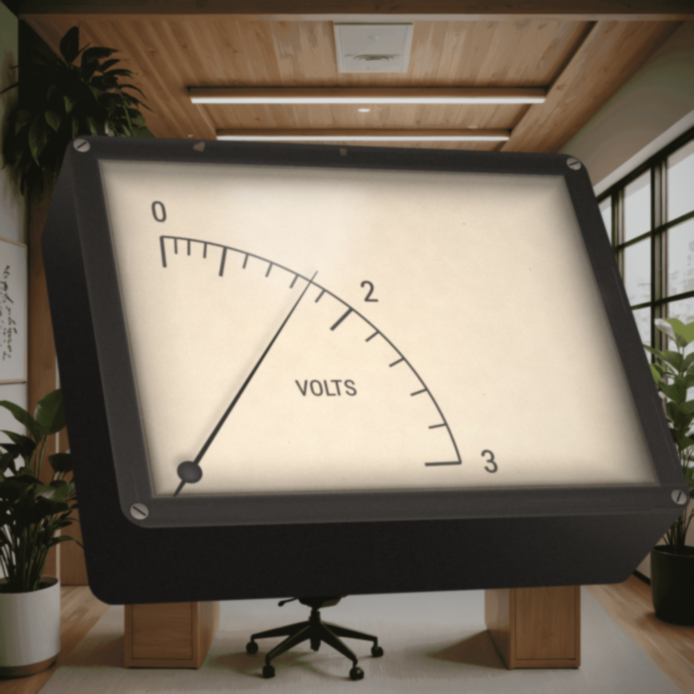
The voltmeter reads **1.7** V
